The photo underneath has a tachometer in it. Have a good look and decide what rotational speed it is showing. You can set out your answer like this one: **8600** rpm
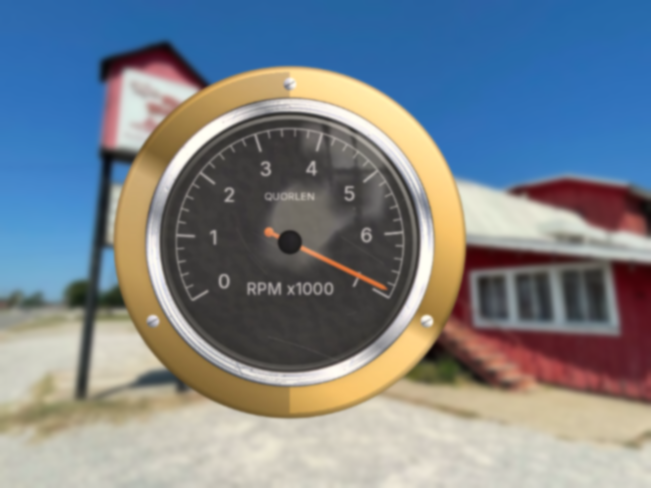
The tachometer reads **6900** rpm
